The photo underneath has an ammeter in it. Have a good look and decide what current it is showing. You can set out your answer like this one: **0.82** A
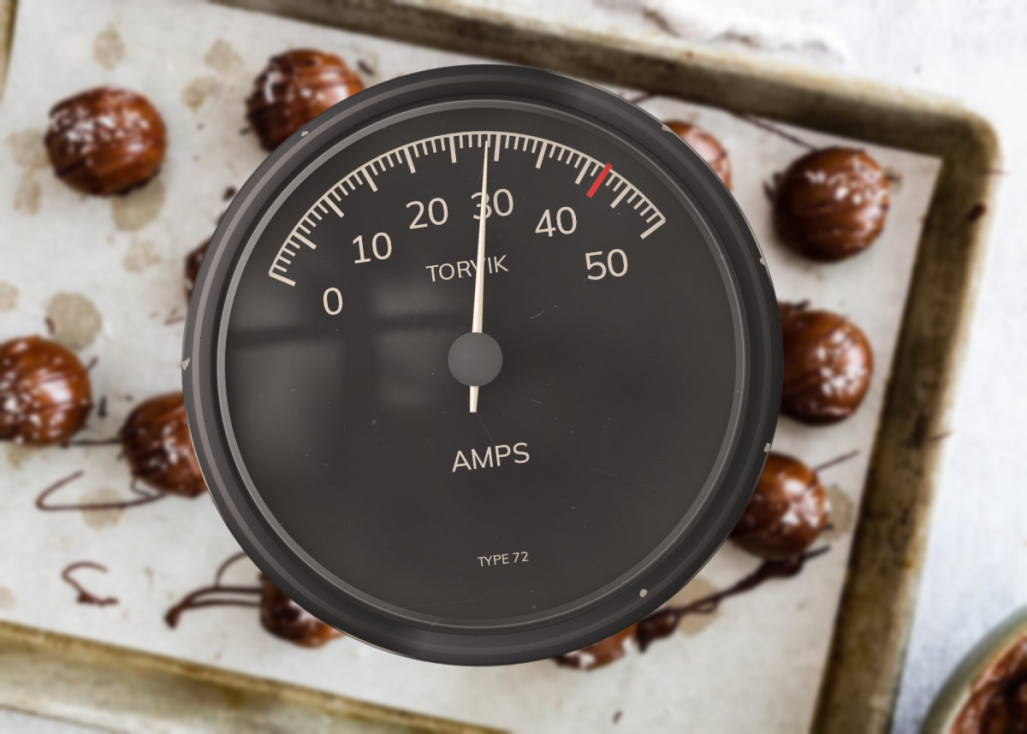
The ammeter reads **29** A
